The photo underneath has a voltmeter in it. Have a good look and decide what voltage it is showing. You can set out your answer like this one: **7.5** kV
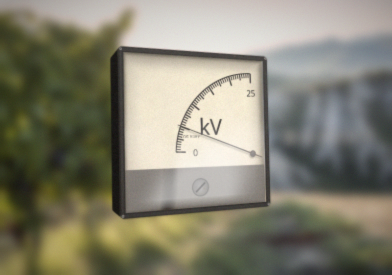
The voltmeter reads **5** kV
